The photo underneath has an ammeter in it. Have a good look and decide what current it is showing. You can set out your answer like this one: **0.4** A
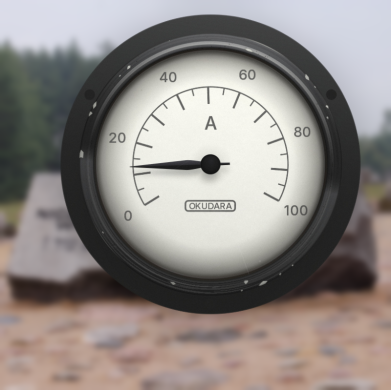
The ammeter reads **12.5** A
